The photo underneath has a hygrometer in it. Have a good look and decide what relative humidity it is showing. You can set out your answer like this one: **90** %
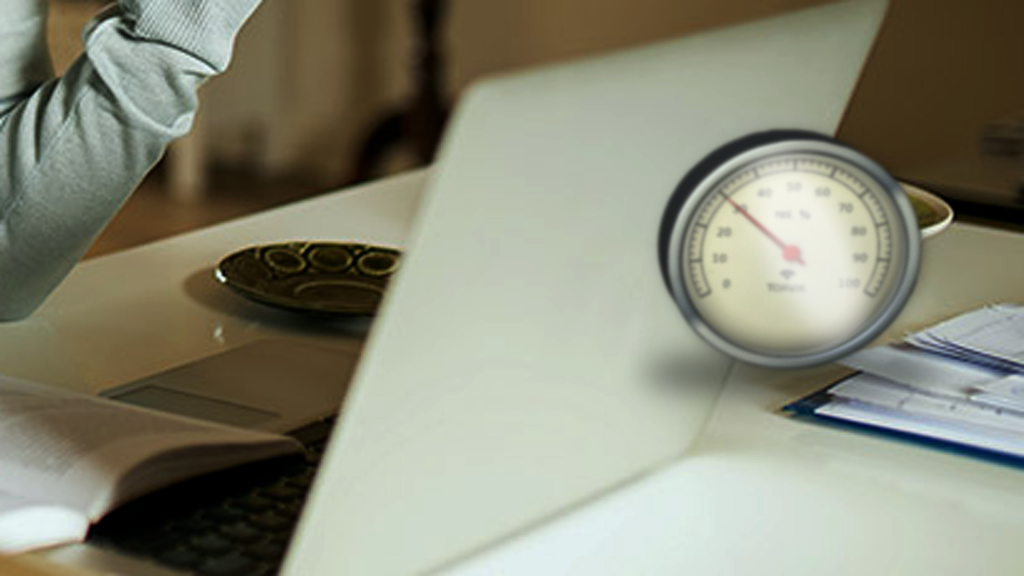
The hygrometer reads **30** %
